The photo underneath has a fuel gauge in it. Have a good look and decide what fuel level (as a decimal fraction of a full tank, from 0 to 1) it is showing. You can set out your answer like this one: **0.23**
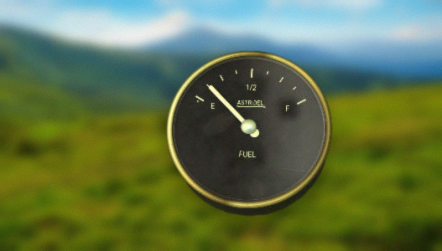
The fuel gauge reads **0.125**
